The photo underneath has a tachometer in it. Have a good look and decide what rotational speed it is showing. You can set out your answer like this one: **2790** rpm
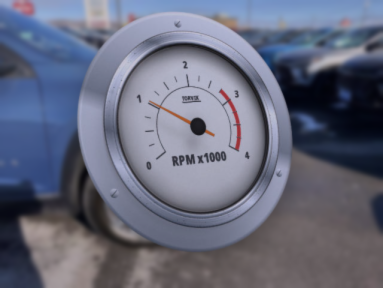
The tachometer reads **1000** rpm
